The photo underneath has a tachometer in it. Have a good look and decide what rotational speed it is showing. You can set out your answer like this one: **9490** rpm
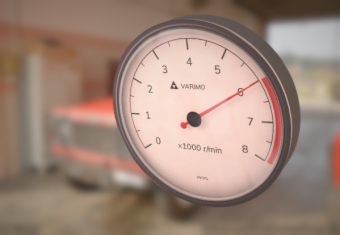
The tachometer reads **6000** rpm
